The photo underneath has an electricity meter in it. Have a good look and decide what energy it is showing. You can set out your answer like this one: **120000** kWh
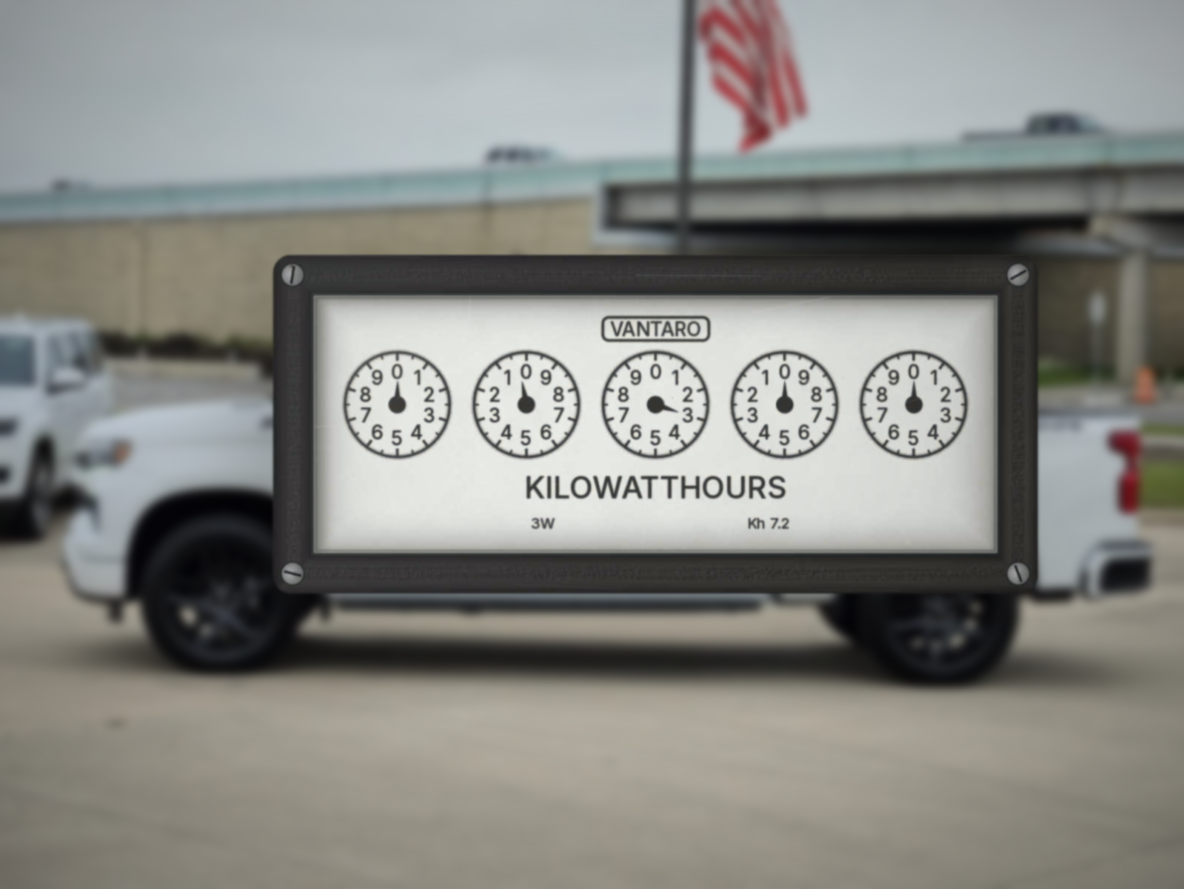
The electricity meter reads **300** kWh
